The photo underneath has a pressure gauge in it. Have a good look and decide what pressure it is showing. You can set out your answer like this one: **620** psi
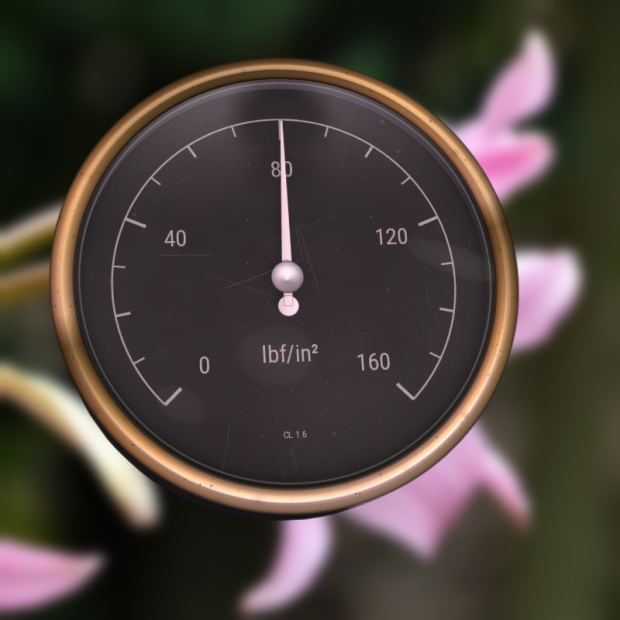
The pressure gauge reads **80** psi
